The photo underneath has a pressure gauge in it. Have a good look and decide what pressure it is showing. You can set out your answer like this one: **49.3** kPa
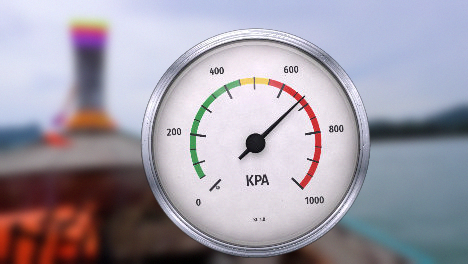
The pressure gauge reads **675** kPa
